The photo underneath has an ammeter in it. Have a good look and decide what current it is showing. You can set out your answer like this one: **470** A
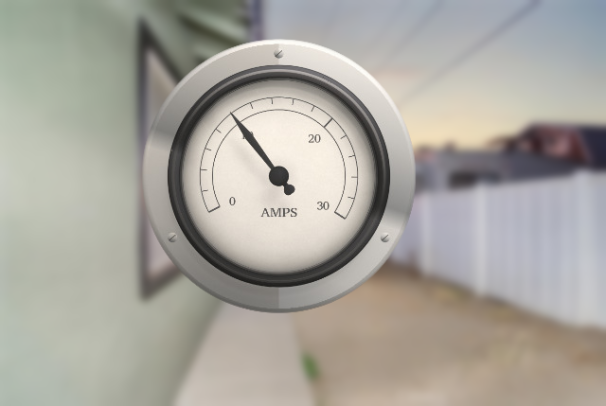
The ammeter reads **10** A
